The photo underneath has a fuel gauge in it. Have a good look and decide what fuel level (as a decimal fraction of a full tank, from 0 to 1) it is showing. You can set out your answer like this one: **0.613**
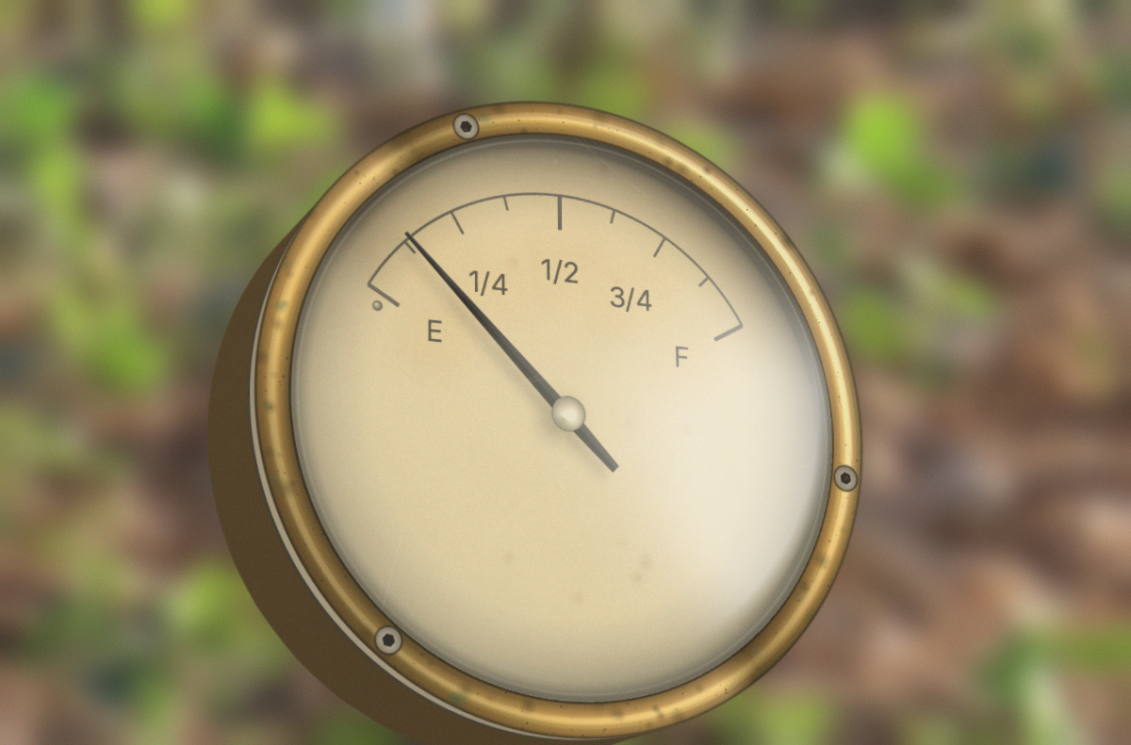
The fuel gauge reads **0.125**
